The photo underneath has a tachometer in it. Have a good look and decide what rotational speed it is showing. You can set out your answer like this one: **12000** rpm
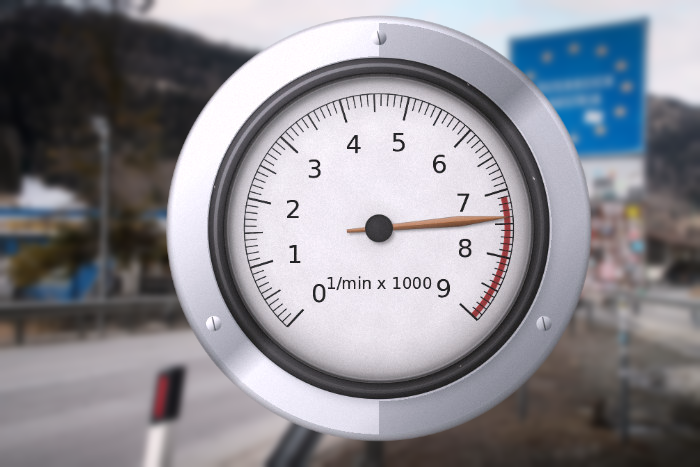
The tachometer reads **7400** rpm
